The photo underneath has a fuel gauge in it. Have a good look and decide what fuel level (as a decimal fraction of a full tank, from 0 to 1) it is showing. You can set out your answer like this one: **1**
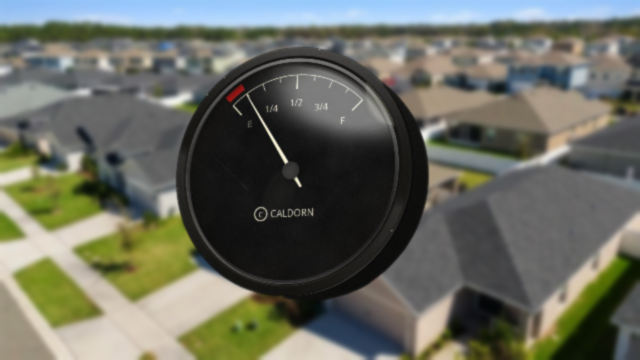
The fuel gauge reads **0.125**
